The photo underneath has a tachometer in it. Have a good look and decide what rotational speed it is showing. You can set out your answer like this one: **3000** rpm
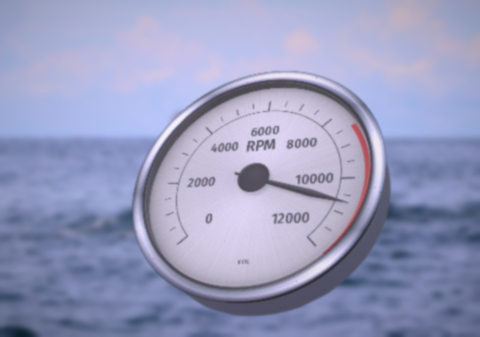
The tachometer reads **10750** rpm
